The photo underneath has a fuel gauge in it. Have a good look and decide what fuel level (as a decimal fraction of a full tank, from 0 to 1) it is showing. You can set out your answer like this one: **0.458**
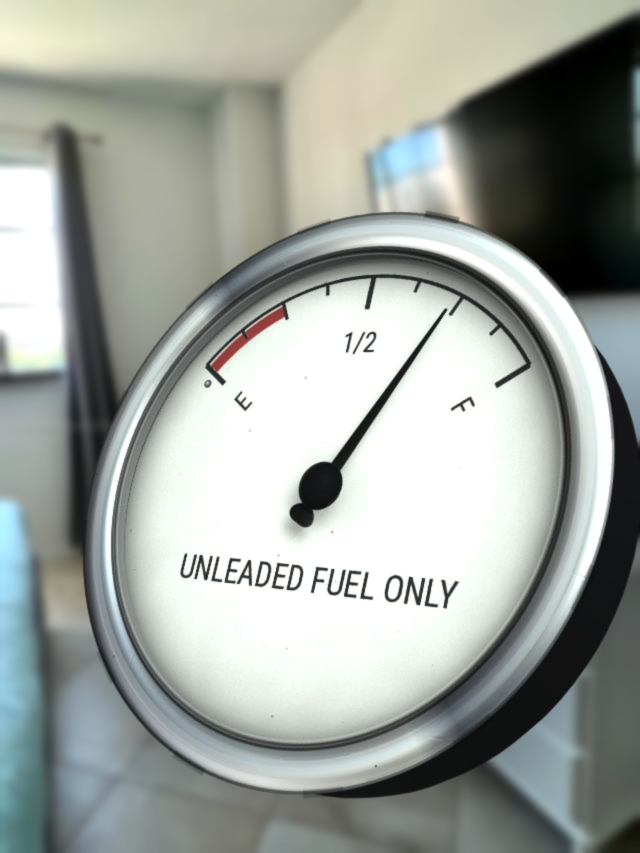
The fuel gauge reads **0.75**
